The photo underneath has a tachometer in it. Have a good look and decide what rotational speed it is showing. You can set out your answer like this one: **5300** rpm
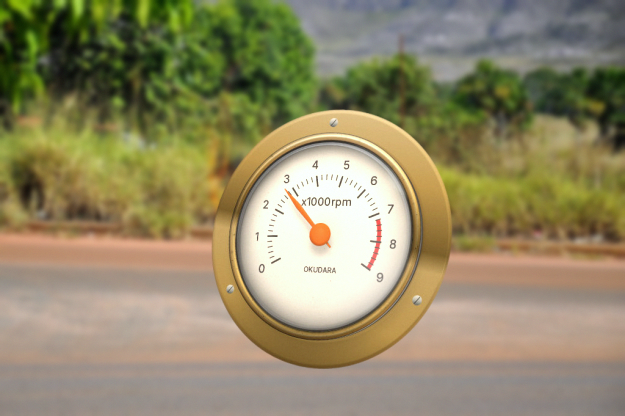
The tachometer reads **2800** rpm
